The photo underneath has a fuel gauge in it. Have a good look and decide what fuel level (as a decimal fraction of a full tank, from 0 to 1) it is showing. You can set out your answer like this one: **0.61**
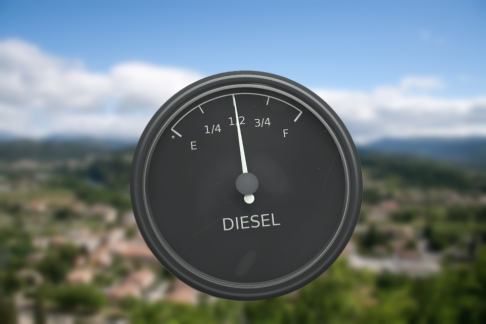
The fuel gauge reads **0.5**
